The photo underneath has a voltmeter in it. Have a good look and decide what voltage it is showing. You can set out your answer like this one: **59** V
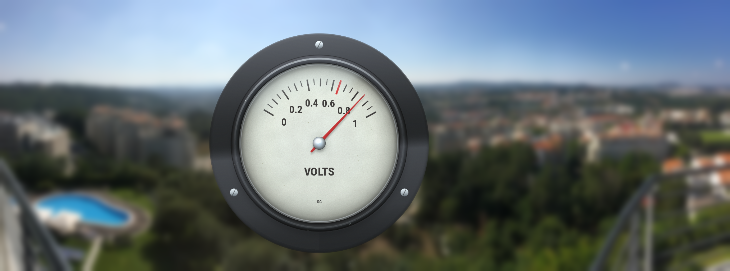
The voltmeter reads **0.85** V
